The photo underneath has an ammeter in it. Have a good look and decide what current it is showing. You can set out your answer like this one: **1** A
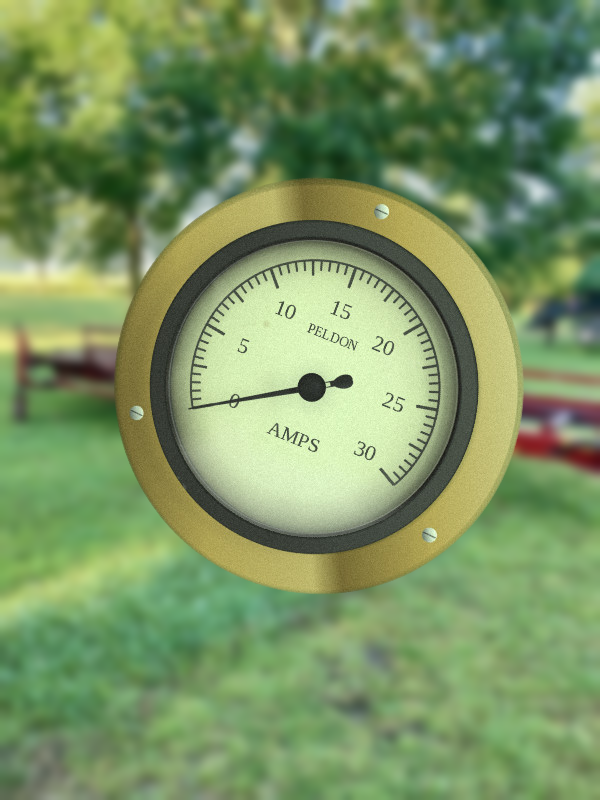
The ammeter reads **0** A
